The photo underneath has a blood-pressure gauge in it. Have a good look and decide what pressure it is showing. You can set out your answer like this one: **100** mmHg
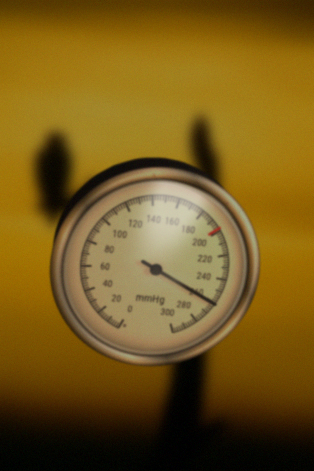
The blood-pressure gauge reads **260** mmHg
